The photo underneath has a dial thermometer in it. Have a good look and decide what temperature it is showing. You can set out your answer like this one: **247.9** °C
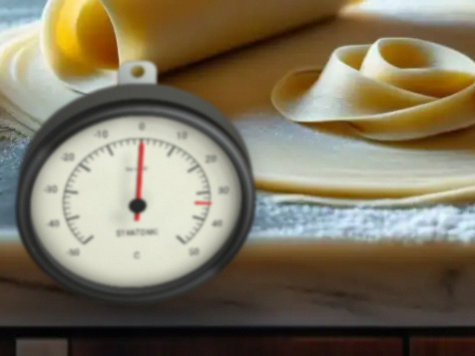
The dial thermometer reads **0** °C
